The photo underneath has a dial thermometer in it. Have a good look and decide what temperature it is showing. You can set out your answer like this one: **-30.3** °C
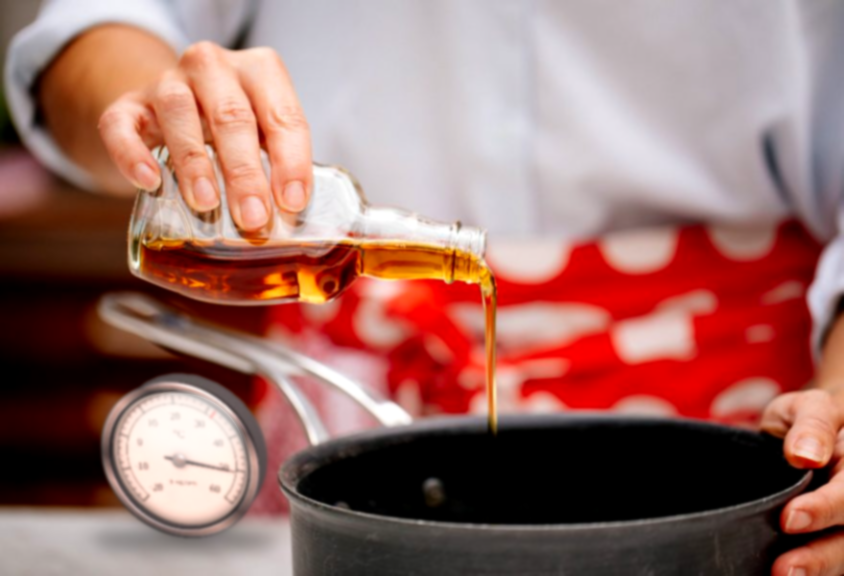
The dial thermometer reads **50** °C
